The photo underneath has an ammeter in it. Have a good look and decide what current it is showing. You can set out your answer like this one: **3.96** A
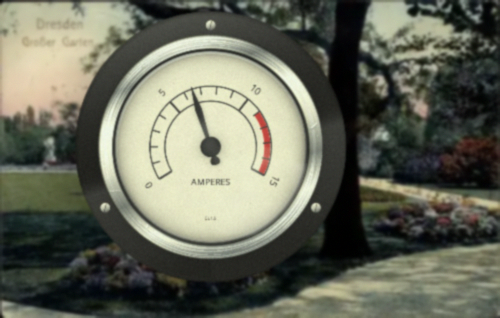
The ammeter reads **6.5** A
